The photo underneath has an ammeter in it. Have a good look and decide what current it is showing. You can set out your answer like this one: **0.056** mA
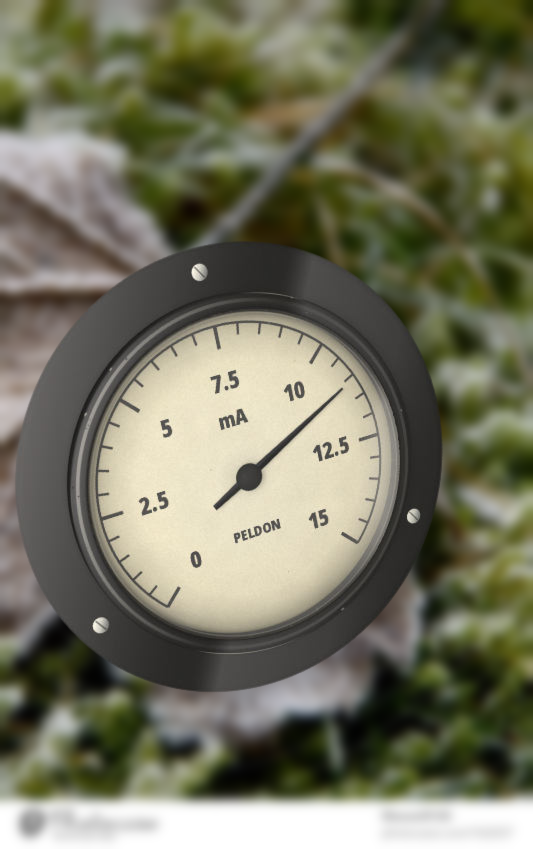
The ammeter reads **11** mA
